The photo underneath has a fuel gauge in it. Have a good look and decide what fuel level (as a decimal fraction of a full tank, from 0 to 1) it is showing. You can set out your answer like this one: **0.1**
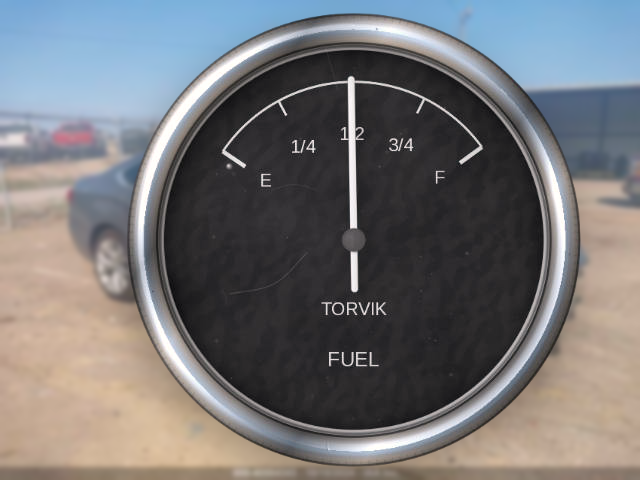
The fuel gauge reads **0.5**
